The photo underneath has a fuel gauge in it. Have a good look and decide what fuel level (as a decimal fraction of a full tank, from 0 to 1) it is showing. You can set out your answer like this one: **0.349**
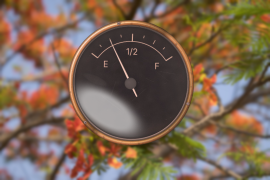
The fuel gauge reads **0.25**
